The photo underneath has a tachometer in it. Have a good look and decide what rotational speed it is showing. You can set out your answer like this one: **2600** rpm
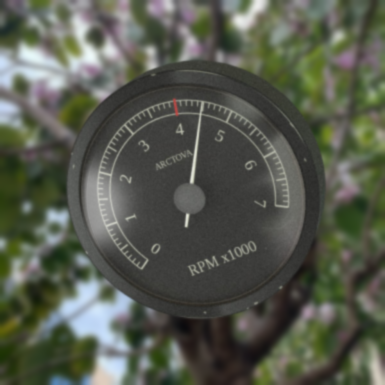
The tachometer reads **4500** rpm
